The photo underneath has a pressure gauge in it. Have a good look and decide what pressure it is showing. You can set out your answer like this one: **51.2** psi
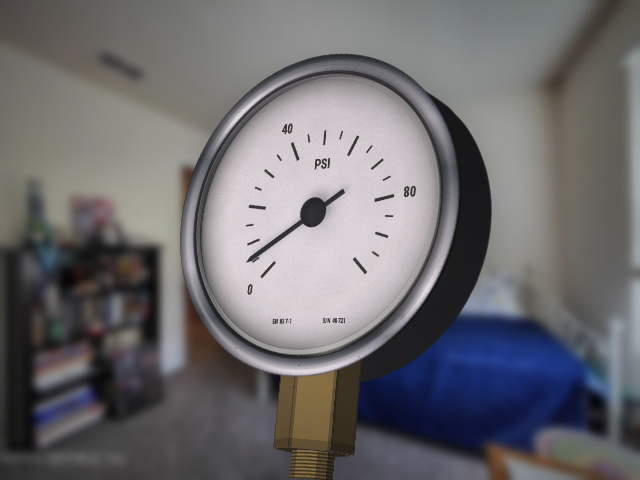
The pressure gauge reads **5** psi
